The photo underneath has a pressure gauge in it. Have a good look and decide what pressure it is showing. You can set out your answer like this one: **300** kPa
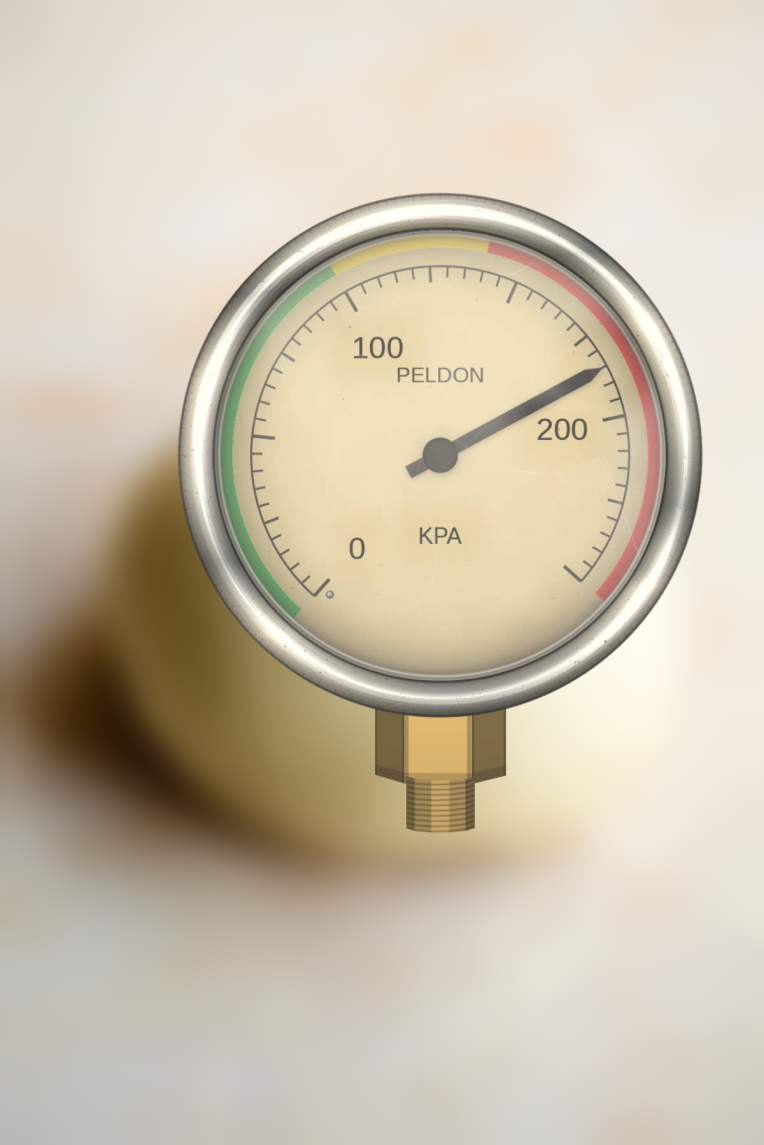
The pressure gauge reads **185** kPa
